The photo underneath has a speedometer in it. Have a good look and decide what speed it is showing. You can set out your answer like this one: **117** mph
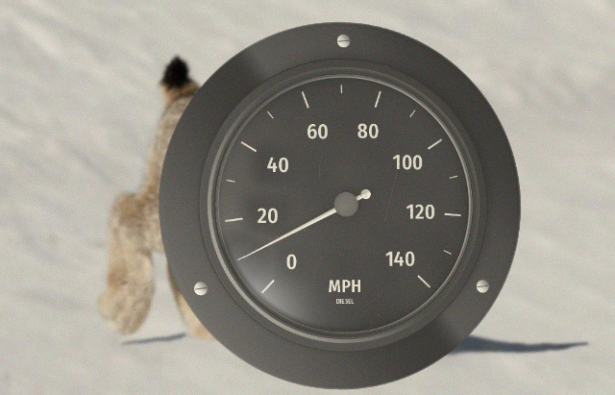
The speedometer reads **10** mph
